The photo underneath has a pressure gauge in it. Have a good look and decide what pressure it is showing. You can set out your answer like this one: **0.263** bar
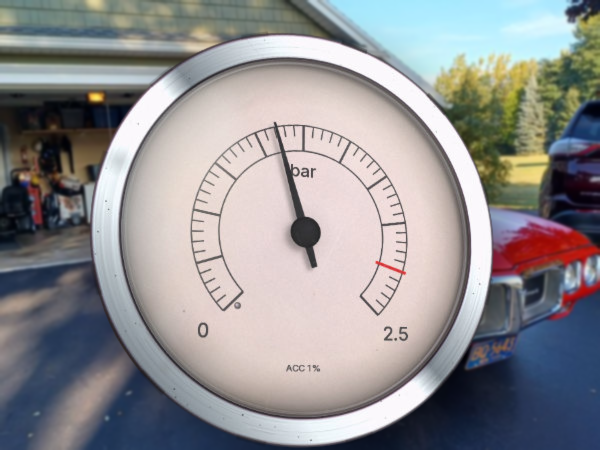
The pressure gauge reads **1.1** bar
